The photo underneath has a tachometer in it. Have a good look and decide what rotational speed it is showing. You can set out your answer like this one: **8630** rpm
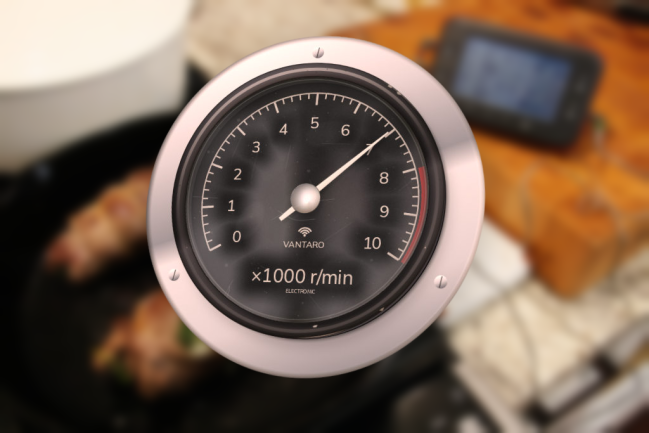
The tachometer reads **7000** rpm
